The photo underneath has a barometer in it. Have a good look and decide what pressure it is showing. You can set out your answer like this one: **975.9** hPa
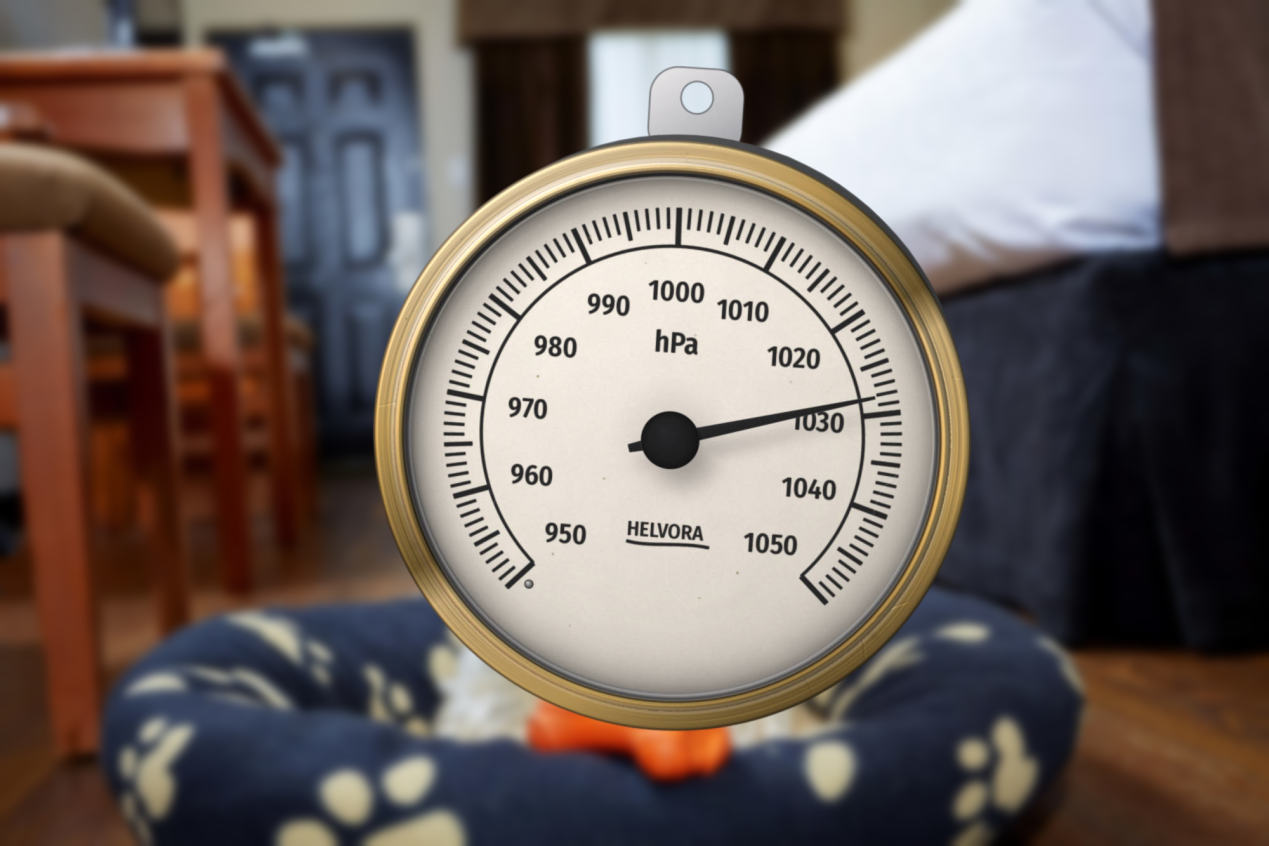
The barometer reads **1028** hPa
